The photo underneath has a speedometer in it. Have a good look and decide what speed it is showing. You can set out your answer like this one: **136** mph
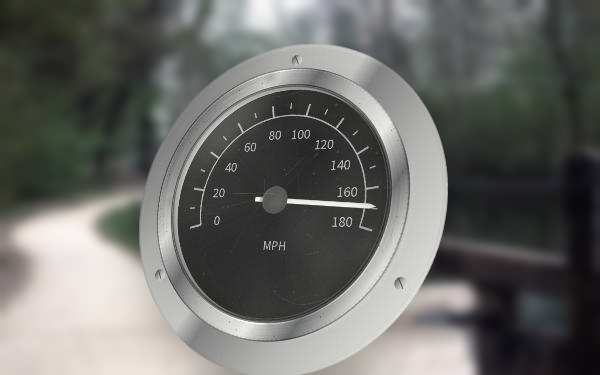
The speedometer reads **170** mph
